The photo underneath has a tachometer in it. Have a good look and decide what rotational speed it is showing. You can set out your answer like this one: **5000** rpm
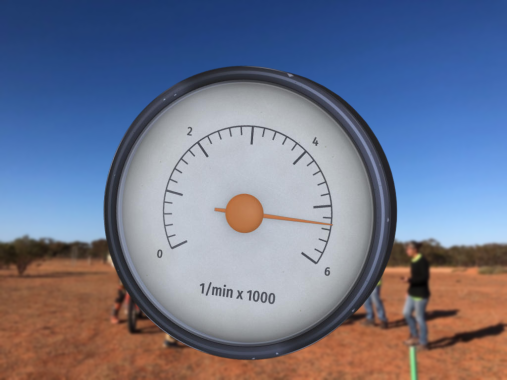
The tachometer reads **5300** rpm
